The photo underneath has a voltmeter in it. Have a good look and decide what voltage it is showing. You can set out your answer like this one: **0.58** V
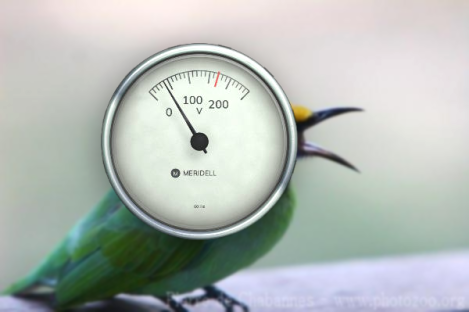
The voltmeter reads **40** V
